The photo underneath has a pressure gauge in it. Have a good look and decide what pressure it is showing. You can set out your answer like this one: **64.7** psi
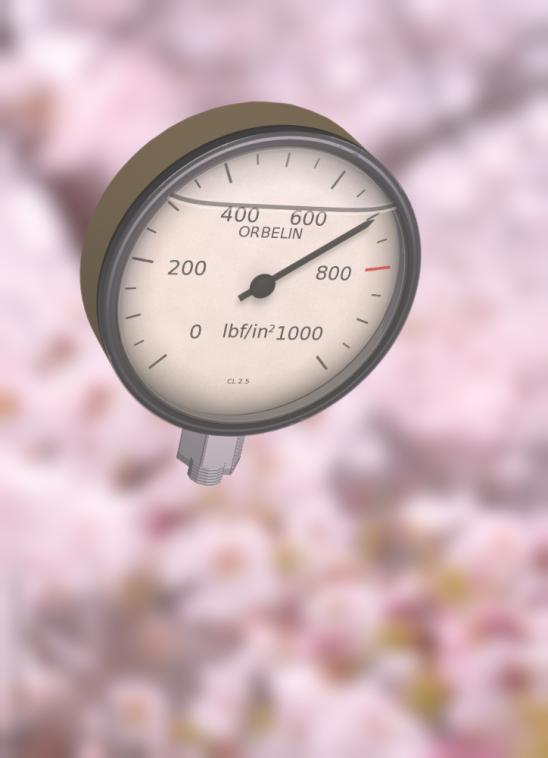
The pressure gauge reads **700** psi
